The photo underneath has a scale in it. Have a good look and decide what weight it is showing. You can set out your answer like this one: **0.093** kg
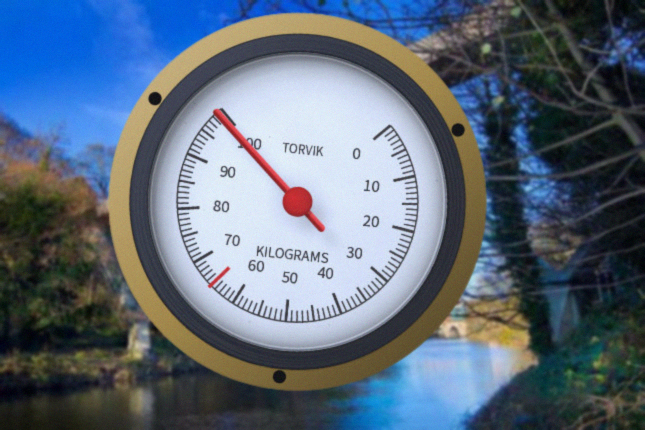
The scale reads **99** kg
